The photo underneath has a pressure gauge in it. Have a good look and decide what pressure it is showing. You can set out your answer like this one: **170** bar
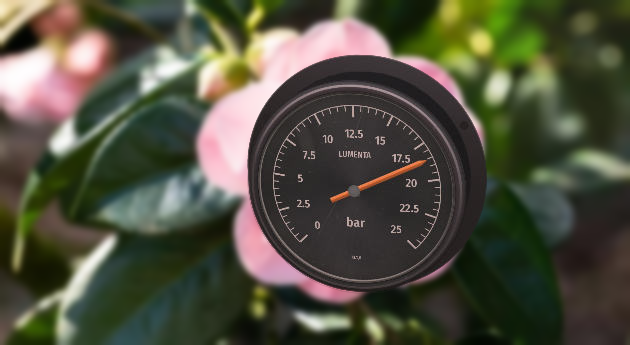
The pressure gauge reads **18.5** bar
